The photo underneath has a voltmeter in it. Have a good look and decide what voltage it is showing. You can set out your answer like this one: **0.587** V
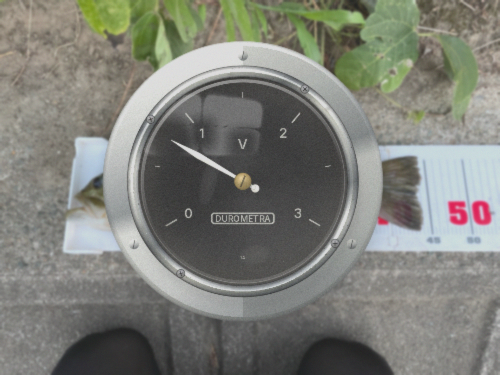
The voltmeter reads **0.75** V
